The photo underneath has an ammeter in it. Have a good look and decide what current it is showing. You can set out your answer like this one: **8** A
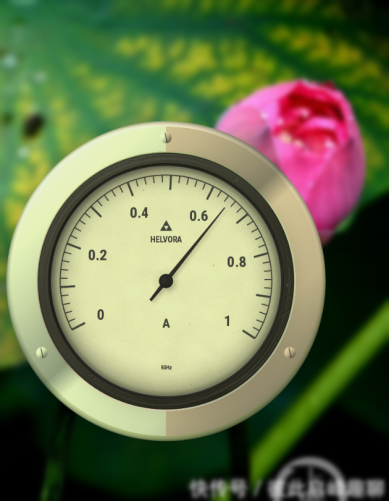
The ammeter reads **0.65** A
